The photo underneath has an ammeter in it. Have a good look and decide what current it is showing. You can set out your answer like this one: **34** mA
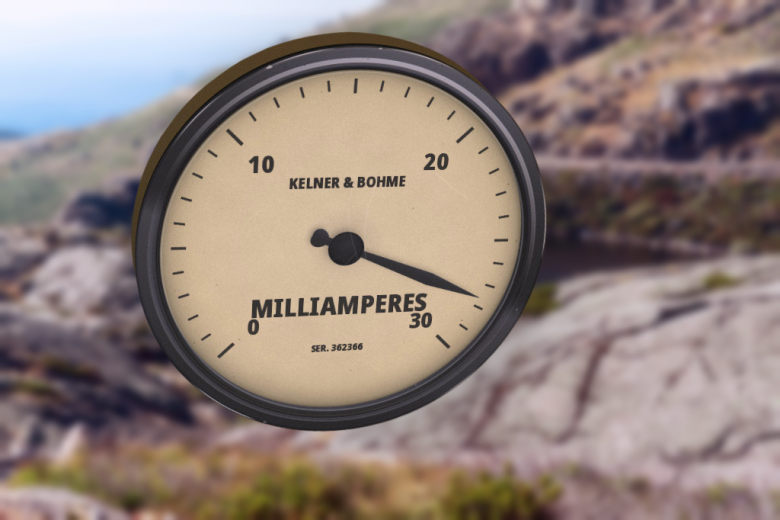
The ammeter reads **27.5** mA
